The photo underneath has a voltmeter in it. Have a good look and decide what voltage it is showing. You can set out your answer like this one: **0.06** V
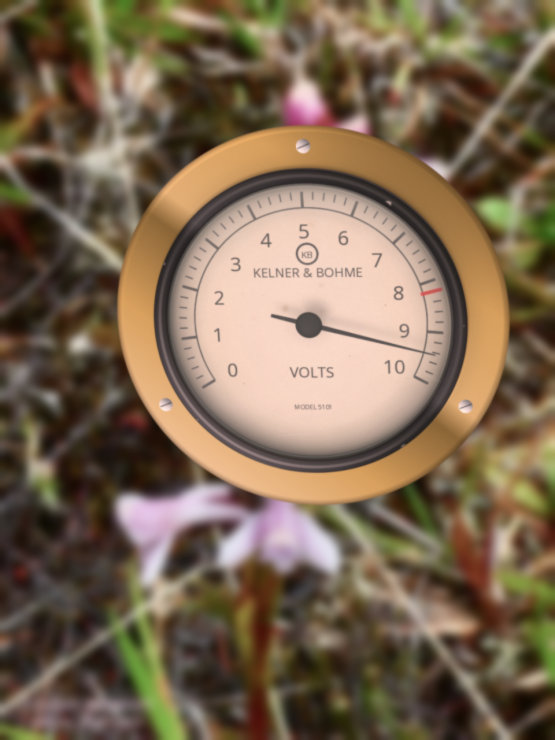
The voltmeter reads **9.4** V
